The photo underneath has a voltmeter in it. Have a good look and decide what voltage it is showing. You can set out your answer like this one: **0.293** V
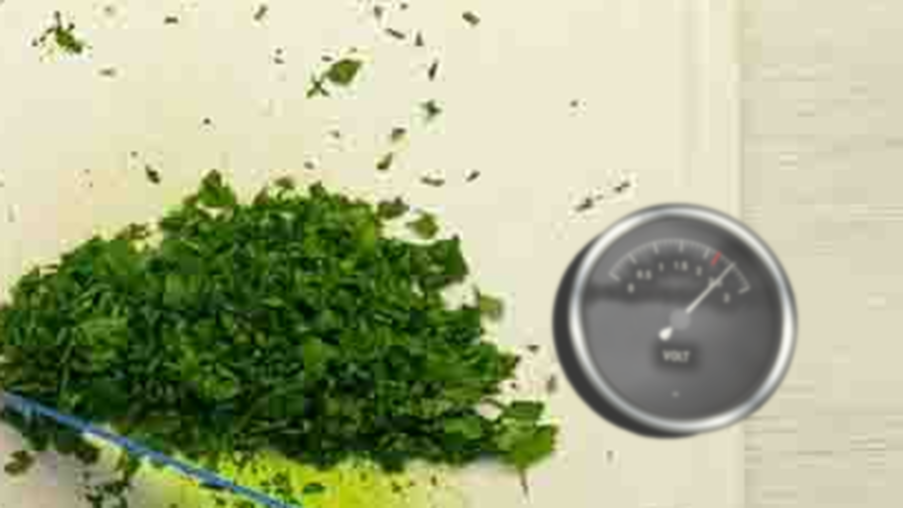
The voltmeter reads **2.5** V
